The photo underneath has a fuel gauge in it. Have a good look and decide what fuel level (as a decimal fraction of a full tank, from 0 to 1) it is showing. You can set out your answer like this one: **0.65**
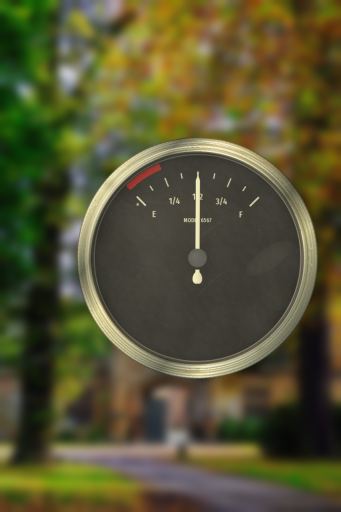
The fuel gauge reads **0.5**
